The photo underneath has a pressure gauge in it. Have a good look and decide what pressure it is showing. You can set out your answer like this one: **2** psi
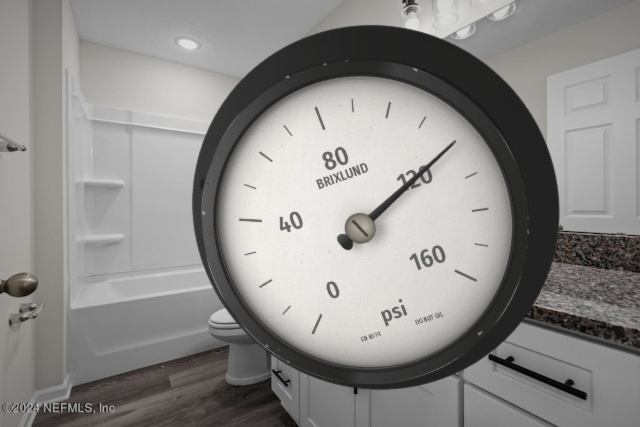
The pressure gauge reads **120** psi
